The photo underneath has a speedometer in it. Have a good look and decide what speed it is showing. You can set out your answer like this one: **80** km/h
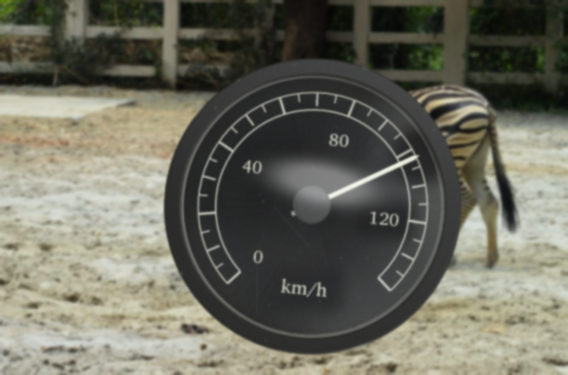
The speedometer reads **102.5** km/h
